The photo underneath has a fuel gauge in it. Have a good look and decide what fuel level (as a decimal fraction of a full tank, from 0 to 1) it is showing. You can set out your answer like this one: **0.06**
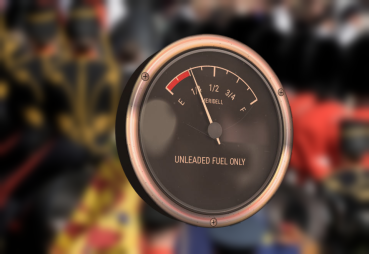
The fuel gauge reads **0.25**
